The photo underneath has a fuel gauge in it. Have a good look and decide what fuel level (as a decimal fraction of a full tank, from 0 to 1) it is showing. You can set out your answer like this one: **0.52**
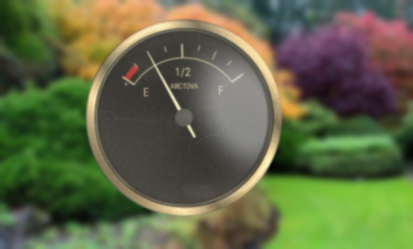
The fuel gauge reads **0.25**
